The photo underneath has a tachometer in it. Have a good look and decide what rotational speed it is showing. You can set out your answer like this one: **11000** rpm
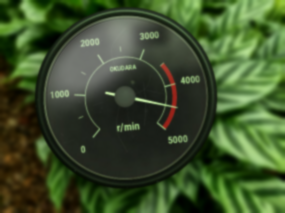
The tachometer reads **4500** rpm
